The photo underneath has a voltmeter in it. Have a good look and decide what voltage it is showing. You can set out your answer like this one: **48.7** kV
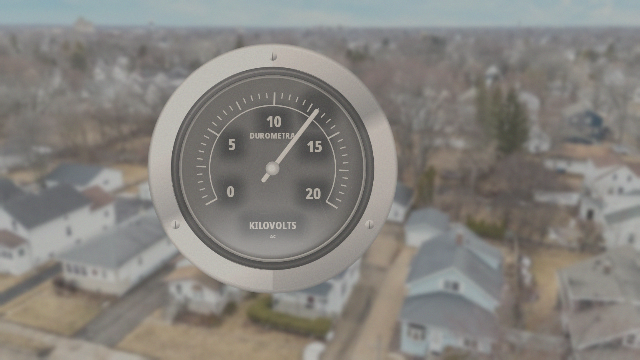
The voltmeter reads **13** kV
